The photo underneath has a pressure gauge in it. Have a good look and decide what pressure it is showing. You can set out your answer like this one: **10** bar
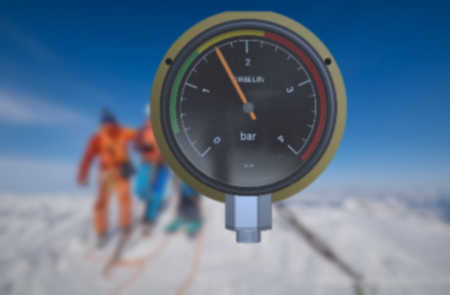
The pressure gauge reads **1.6** bar
